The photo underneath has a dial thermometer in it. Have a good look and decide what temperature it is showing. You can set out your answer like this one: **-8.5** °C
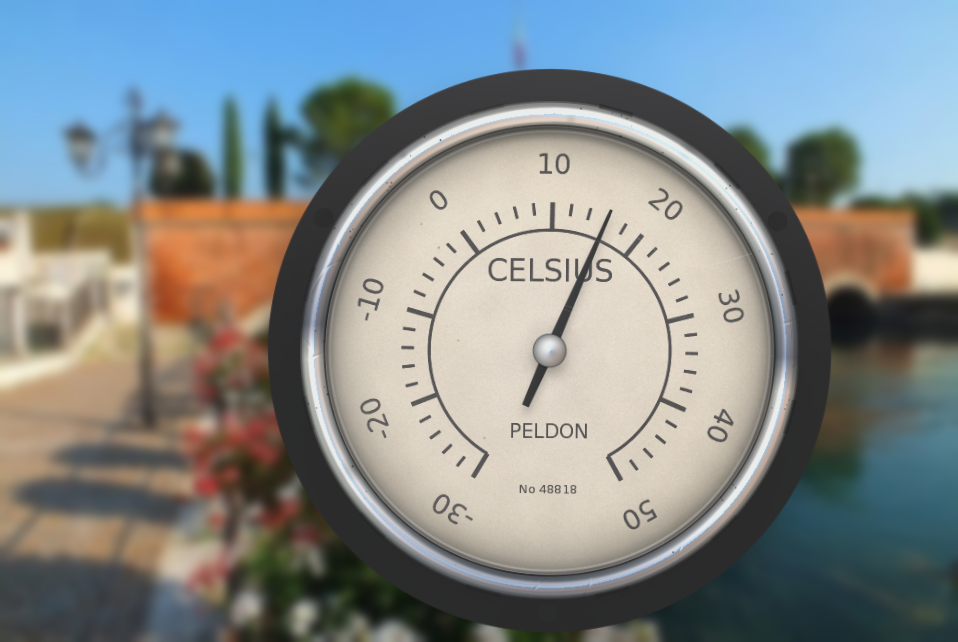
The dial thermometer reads **16** °C
